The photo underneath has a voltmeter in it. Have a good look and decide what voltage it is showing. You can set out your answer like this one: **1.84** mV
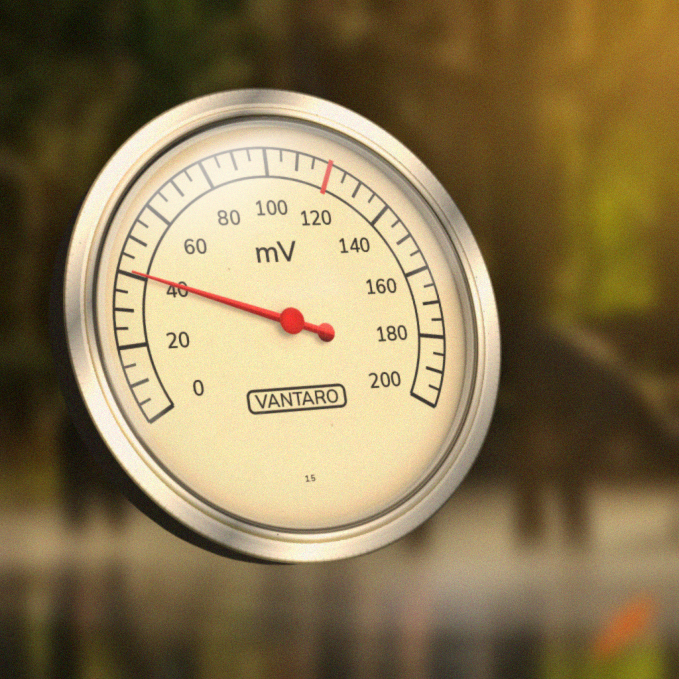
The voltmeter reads **40** mV
